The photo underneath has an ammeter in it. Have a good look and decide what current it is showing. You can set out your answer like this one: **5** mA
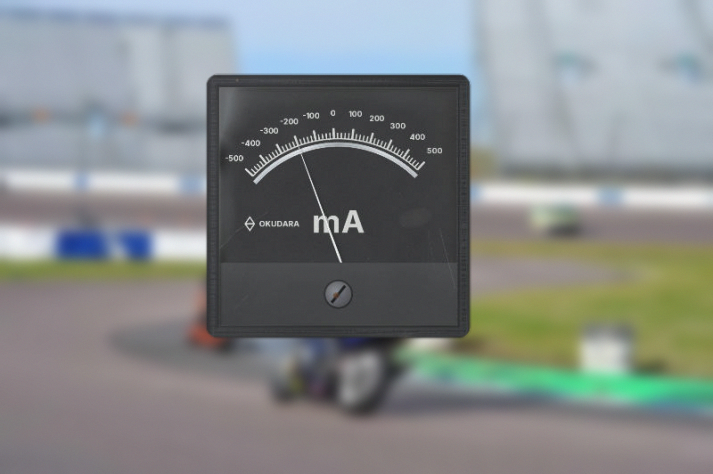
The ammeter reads **-200** mA
